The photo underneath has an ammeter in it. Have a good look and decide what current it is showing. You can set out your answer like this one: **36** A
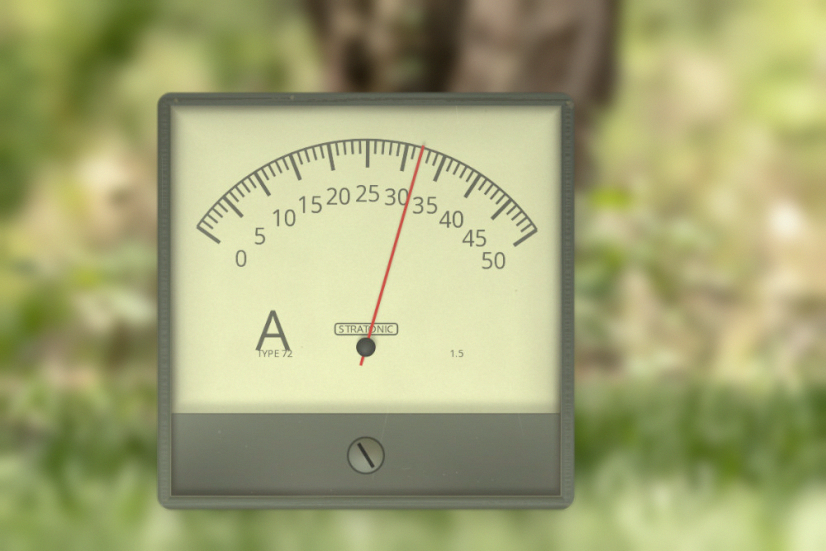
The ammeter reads **32** A
